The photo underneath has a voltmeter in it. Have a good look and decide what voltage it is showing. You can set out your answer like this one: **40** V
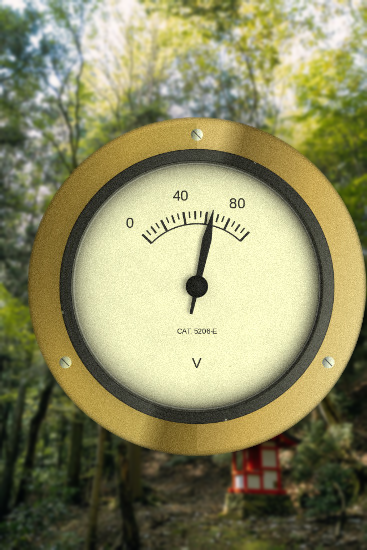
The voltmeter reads **65** V
